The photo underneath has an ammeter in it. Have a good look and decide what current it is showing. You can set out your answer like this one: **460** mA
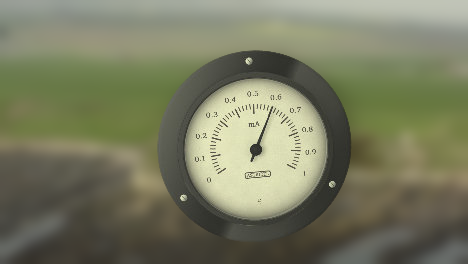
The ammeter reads **0.6** mA
